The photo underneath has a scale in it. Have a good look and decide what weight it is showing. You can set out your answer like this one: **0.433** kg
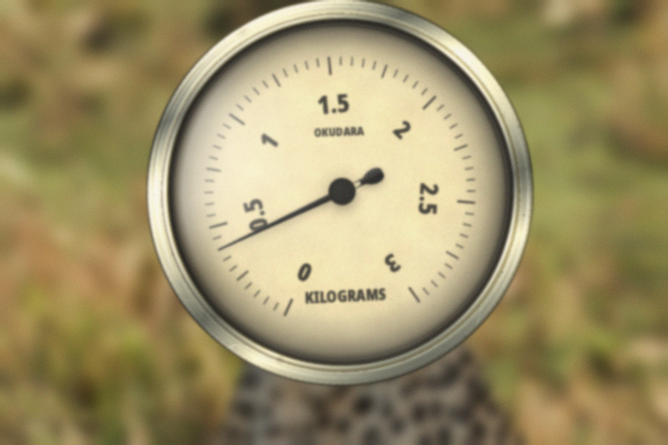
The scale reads **0.4** kg
